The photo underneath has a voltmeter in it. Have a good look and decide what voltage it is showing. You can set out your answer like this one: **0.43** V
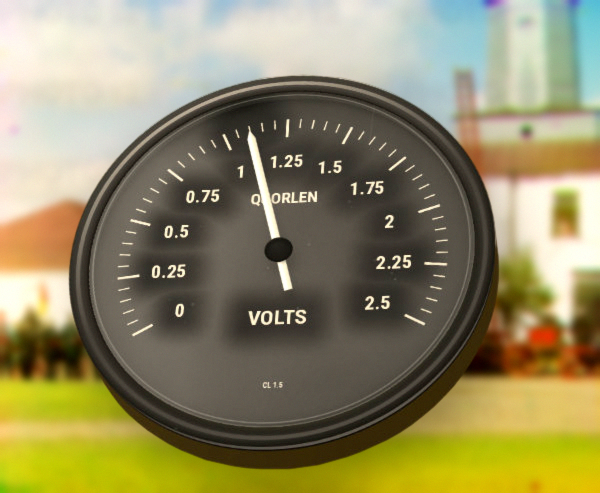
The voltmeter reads **1.1** V
